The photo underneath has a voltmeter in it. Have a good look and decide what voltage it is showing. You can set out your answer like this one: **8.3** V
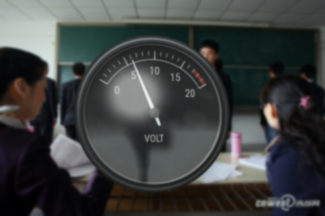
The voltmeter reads **6** V
